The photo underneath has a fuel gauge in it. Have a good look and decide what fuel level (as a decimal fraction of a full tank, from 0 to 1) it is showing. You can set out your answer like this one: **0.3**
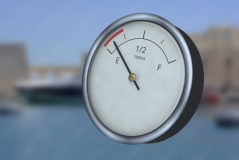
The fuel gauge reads **0.125**
